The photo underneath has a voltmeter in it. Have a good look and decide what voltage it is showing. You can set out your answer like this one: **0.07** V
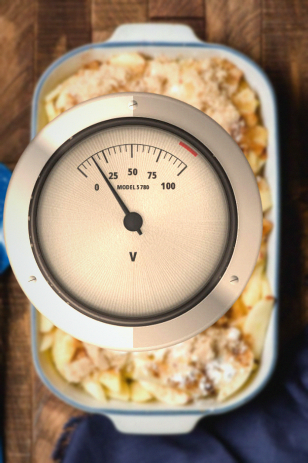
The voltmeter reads **15** V
